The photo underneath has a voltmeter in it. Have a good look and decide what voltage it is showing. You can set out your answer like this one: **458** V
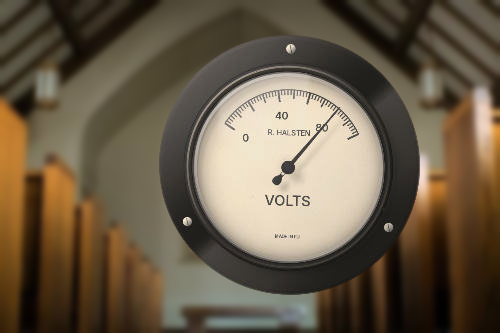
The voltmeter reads **80** V
